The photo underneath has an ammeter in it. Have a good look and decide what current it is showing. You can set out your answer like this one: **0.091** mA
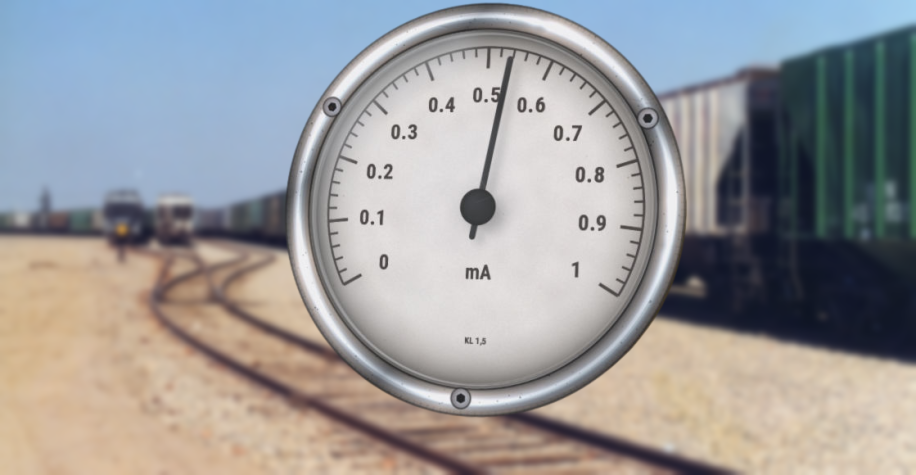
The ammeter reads **0.54** mA
